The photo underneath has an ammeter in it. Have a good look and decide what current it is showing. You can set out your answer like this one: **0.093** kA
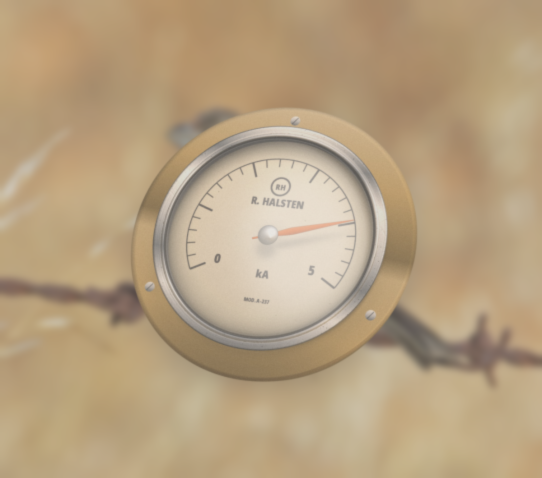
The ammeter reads **4** kA
